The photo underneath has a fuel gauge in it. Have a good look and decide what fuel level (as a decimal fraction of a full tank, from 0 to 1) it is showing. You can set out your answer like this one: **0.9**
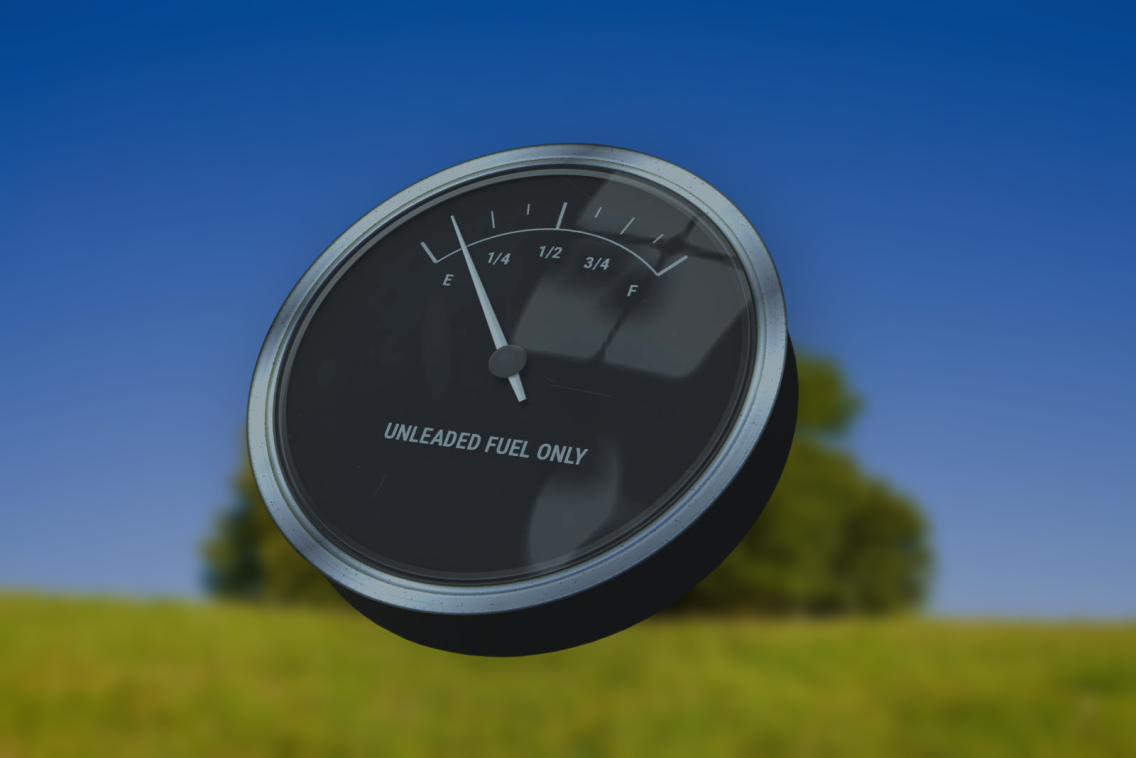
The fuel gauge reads **0.125**
